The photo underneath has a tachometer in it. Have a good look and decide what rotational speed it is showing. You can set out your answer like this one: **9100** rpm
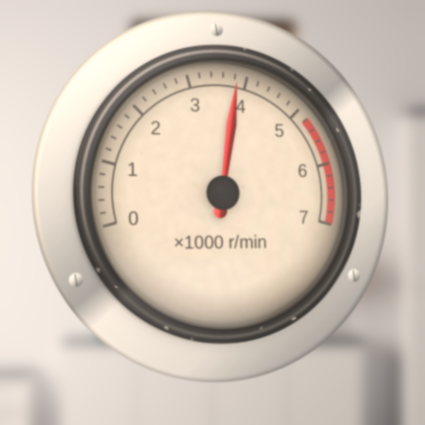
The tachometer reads **3800** rpm
